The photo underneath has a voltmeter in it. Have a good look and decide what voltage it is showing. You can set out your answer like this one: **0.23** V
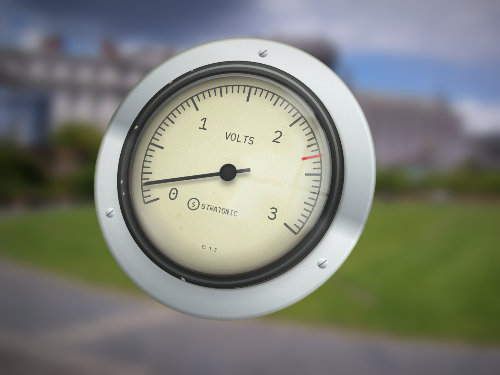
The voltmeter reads **0.15** V
